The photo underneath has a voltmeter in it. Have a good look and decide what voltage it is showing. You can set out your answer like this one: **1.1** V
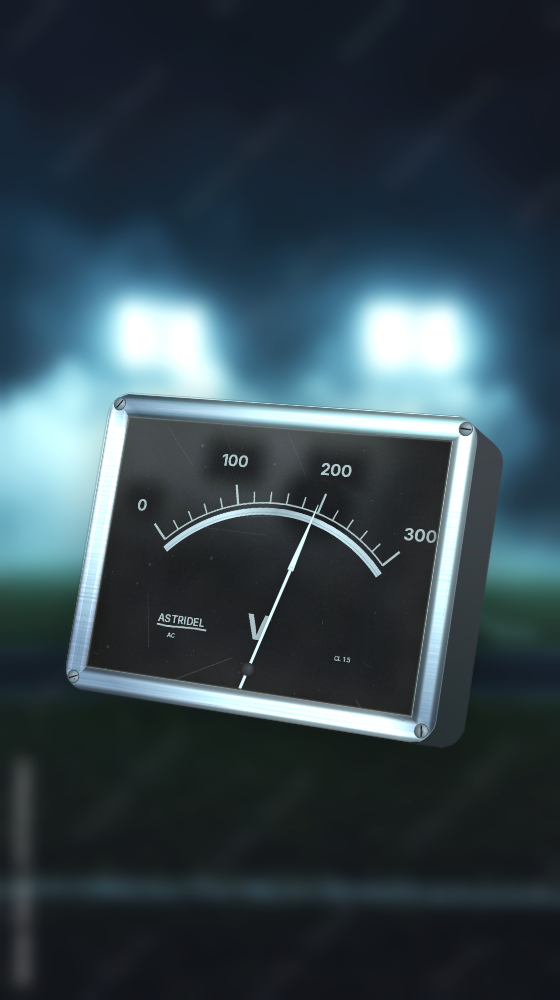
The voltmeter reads **200** V
